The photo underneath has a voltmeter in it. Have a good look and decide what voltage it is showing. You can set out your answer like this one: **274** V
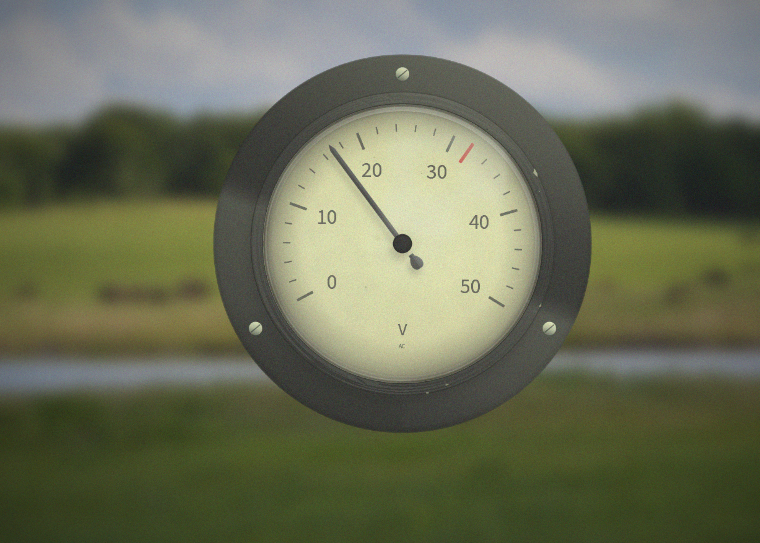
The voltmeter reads **17** V
